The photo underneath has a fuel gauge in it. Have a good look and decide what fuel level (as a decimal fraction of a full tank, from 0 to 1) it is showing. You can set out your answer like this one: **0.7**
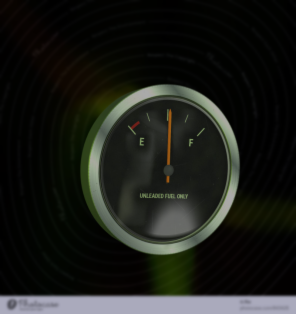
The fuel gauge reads **0.5**
